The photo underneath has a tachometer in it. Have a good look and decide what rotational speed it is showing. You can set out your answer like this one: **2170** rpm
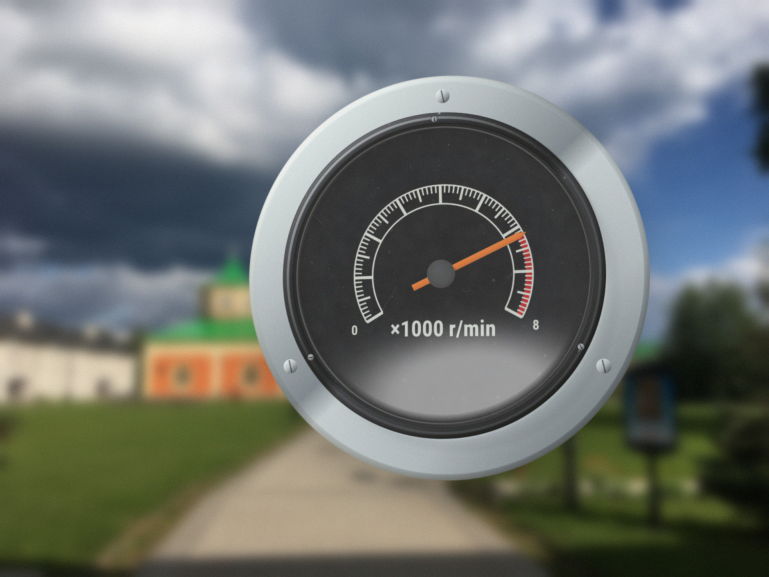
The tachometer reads **6200** rpm
